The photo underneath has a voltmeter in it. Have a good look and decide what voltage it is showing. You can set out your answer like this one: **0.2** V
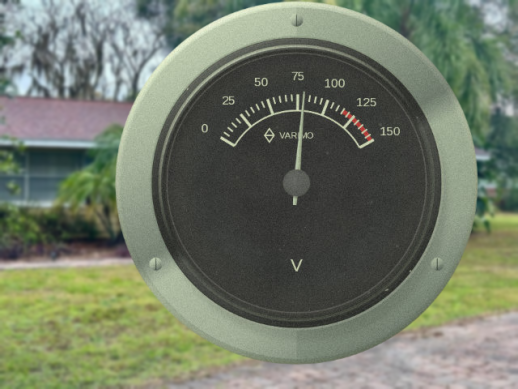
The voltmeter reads **80** V
